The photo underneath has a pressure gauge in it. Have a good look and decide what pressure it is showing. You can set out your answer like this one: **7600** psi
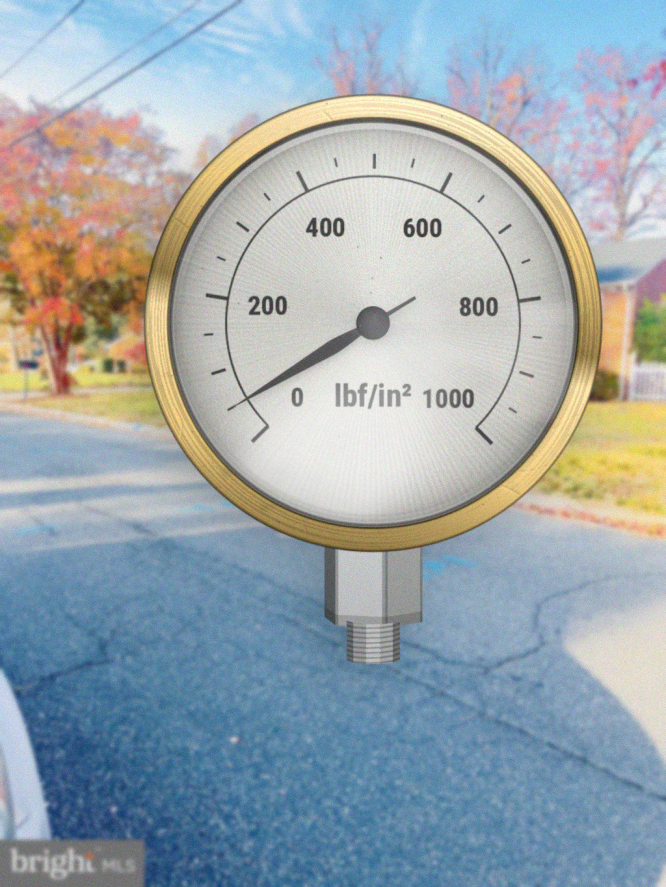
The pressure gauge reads **50** psi
